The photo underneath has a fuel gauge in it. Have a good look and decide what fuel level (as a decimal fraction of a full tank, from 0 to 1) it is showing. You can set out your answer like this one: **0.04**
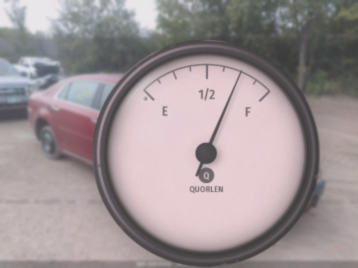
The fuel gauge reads **0.75**
